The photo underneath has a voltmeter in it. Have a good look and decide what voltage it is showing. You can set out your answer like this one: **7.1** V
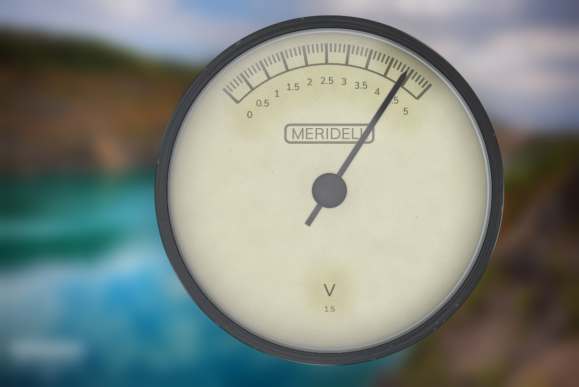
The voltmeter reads **4.4** V
